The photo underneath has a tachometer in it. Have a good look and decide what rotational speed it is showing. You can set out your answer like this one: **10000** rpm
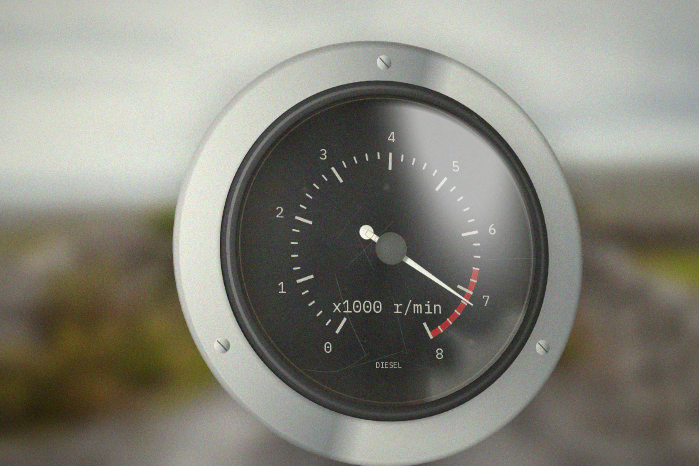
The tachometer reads **7200** rpm
